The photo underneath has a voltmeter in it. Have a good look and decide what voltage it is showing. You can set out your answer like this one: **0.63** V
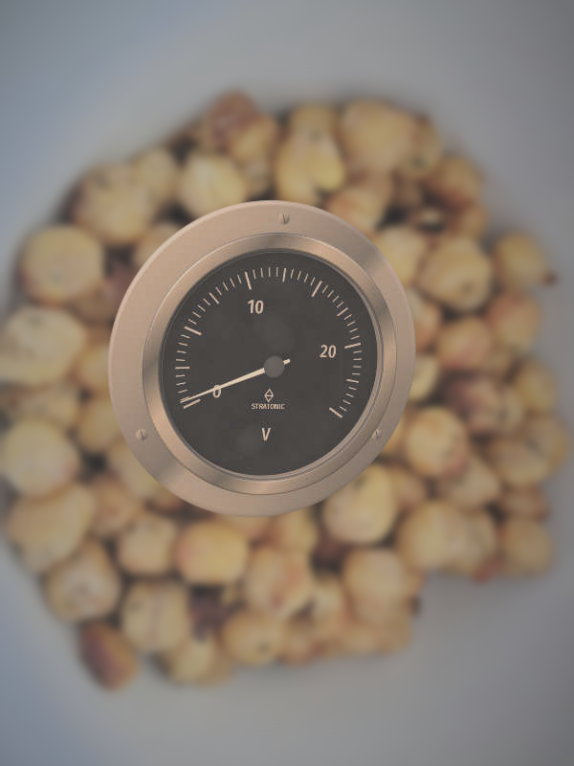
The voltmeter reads **0.5** V
